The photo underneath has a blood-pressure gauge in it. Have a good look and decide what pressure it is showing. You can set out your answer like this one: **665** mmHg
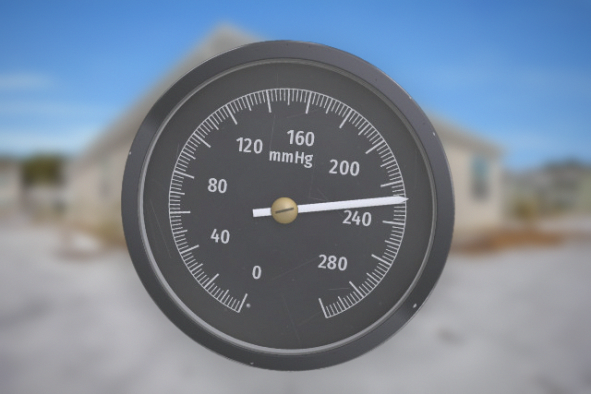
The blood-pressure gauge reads **228** mmHg
